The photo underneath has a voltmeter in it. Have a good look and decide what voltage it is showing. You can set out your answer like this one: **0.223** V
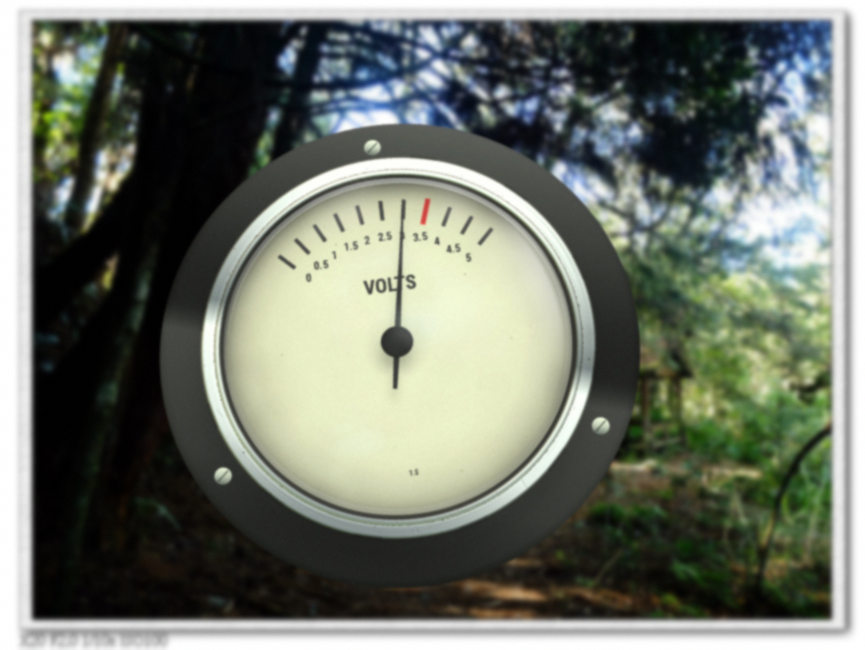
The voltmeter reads **3** V
